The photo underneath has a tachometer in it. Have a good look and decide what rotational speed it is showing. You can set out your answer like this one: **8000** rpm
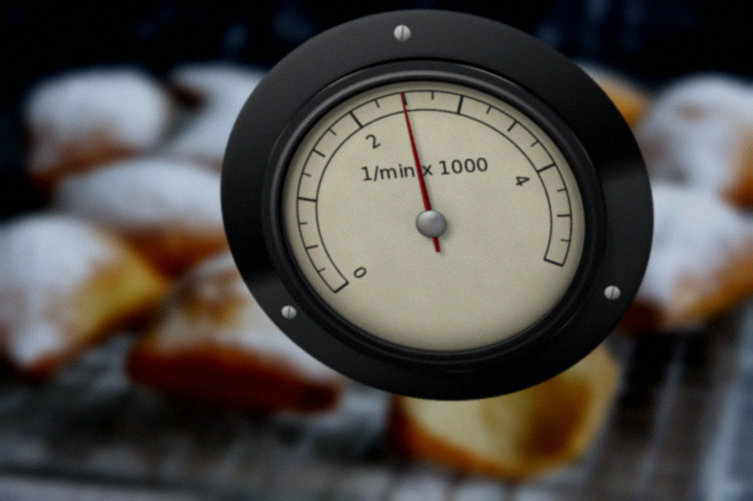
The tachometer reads **2500** rpm
